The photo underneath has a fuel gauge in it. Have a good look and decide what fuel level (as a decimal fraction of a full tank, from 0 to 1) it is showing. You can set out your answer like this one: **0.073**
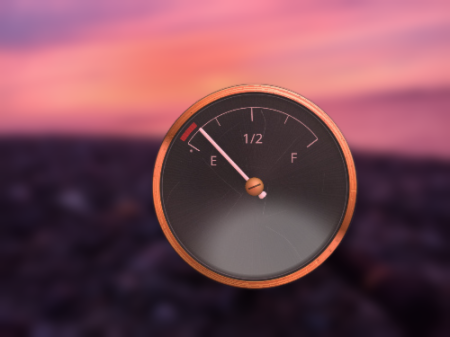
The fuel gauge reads **0.125**
